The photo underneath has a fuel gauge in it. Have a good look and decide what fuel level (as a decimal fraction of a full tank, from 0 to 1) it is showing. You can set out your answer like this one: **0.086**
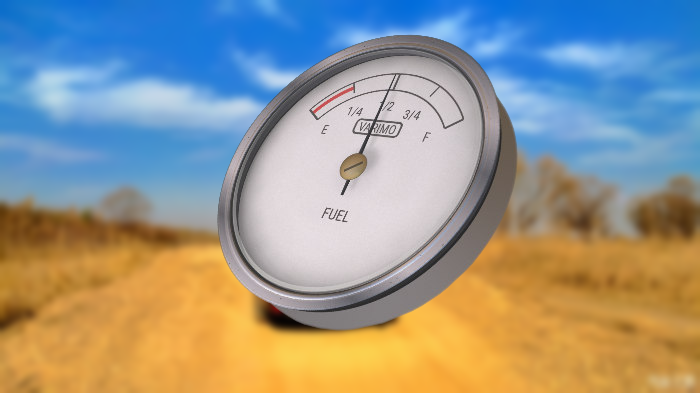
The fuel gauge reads **0.5**
